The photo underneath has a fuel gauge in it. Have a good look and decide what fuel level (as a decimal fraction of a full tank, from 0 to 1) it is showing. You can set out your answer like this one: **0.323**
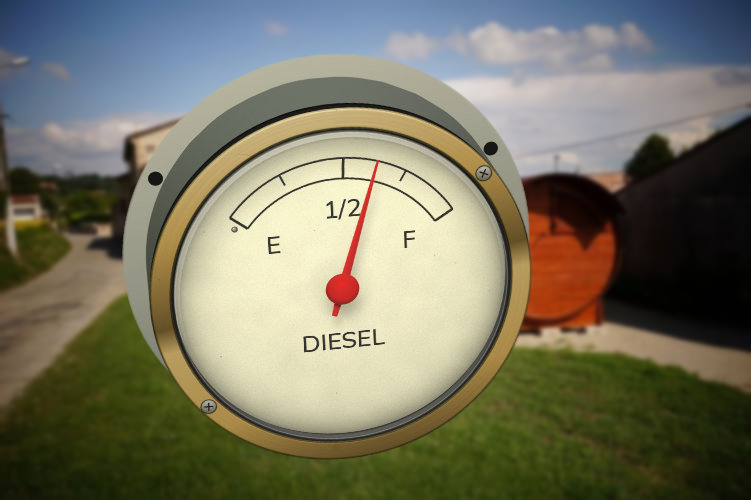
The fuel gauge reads **0.625**
